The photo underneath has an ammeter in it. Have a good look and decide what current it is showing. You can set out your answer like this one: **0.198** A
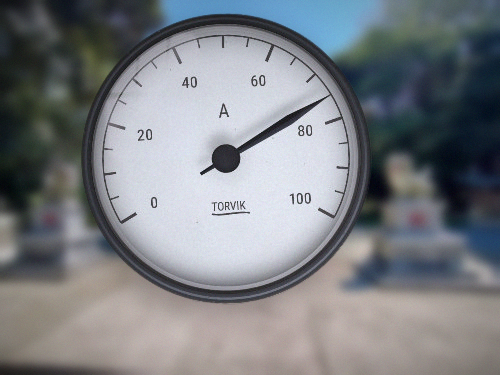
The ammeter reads **75** A
